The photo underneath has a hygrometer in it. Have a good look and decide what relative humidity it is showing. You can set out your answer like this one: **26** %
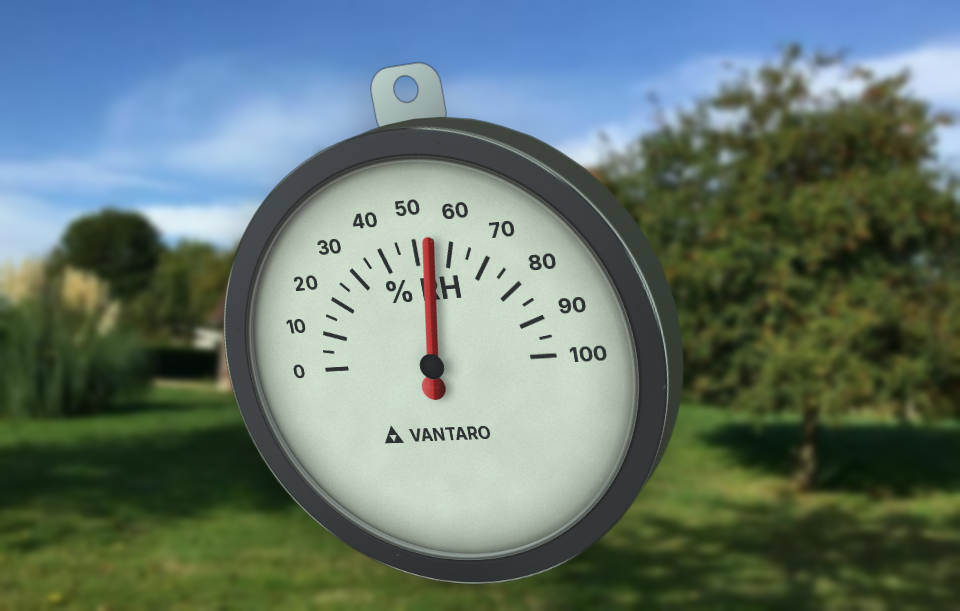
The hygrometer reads **55** %
